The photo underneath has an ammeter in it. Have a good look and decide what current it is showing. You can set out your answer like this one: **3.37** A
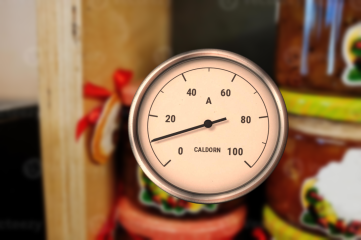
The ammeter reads **10** A
